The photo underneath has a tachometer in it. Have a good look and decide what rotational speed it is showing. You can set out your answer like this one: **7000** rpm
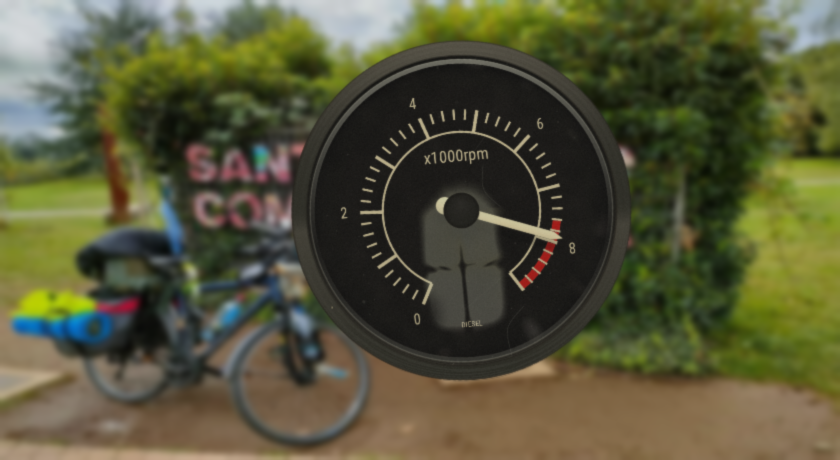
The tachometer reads **7900** rpm
